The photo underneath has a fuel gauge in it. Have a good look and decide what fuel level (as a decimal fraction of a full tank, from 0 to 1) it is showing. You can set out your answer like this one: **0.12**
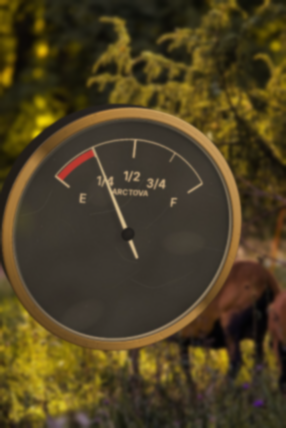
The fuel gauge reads **0.25**
